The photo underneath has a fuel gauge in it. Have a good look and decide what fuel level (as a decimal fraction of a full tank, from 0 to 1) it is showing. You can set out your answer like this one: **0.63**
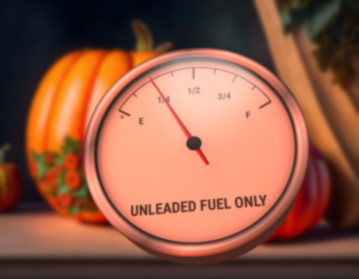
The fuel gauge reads **0.25**
